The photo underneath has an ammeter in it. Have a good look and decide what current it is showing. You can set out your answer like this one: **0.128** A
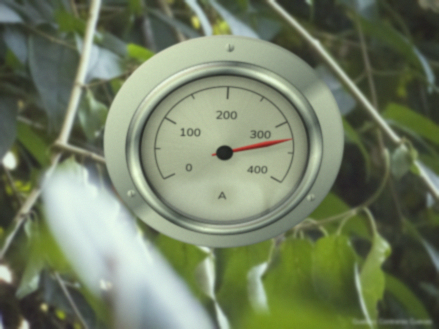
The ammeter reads **325** A
